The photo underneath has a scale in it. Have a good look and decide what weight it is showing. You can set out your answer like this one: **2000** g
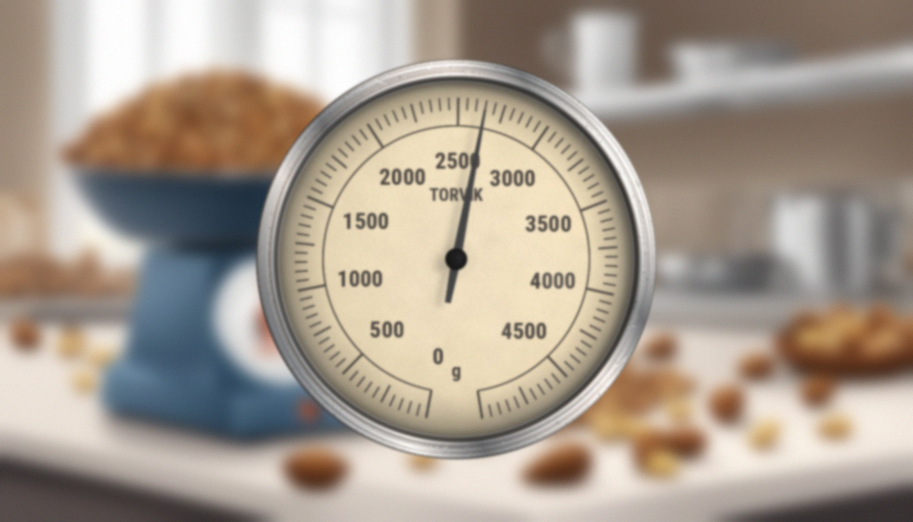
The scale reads **2650** g
